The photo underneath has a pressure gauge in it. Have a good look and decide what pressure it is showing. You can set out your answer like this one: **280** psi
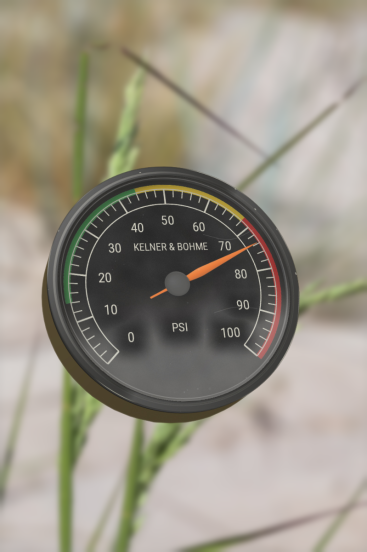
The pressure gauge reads **74** psi
